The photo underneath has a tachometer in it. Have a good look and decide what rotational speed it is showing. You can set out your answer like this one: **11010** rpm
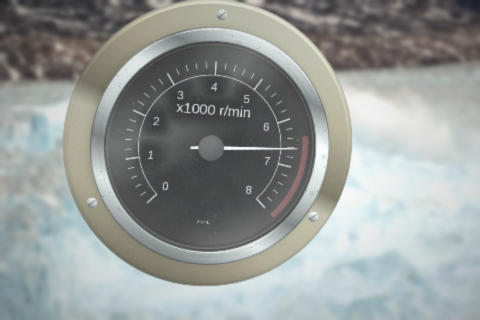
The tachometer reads **6600** rpm
